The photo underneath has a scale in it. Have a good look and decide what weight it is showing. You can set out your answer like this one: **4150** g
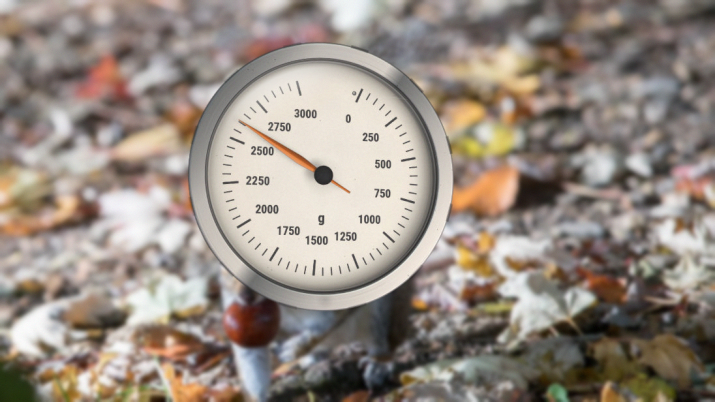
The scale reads **2600** g
